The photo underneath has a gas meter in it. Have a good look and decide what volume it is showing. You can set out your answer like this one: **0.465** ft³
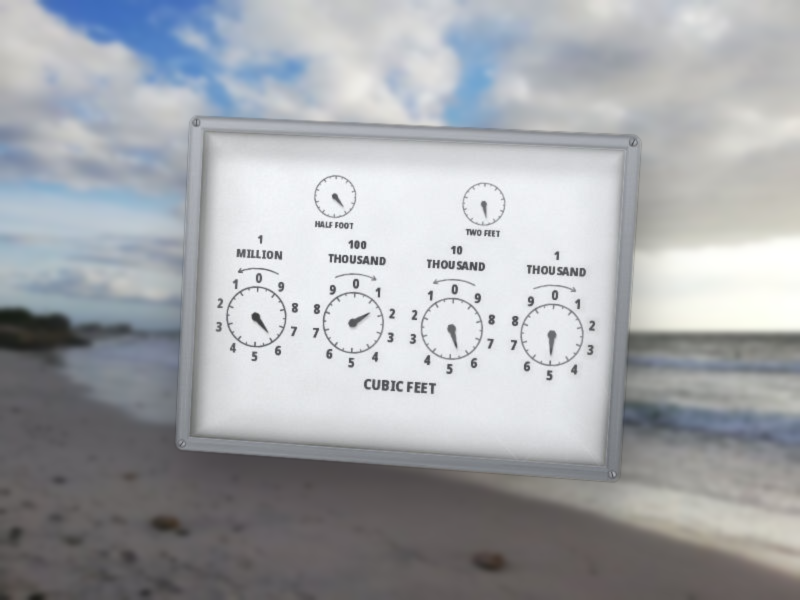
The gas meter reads **615500** ft³
